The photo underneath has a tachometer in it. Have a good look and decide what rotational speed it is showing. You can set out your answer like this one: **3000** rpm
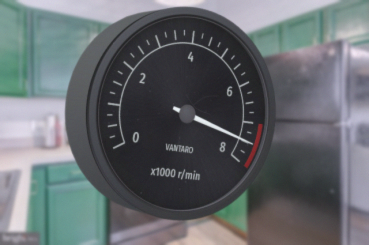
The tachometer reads **7500** rpm
